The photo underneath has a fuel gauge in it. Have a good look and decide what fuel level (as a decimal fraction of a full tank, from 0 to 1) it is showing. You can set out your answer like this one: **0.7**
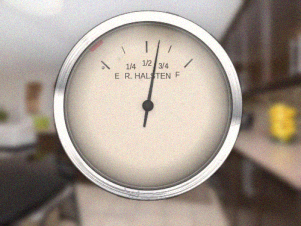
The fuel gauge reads **0.625**
